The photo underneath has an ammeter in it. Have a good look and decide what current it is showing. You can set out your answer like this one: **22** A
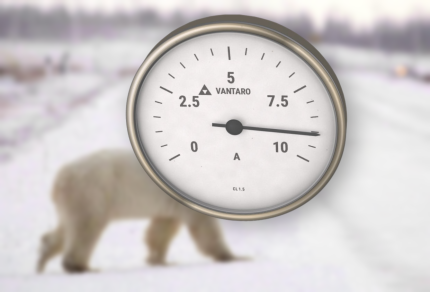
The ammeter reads **9** A
